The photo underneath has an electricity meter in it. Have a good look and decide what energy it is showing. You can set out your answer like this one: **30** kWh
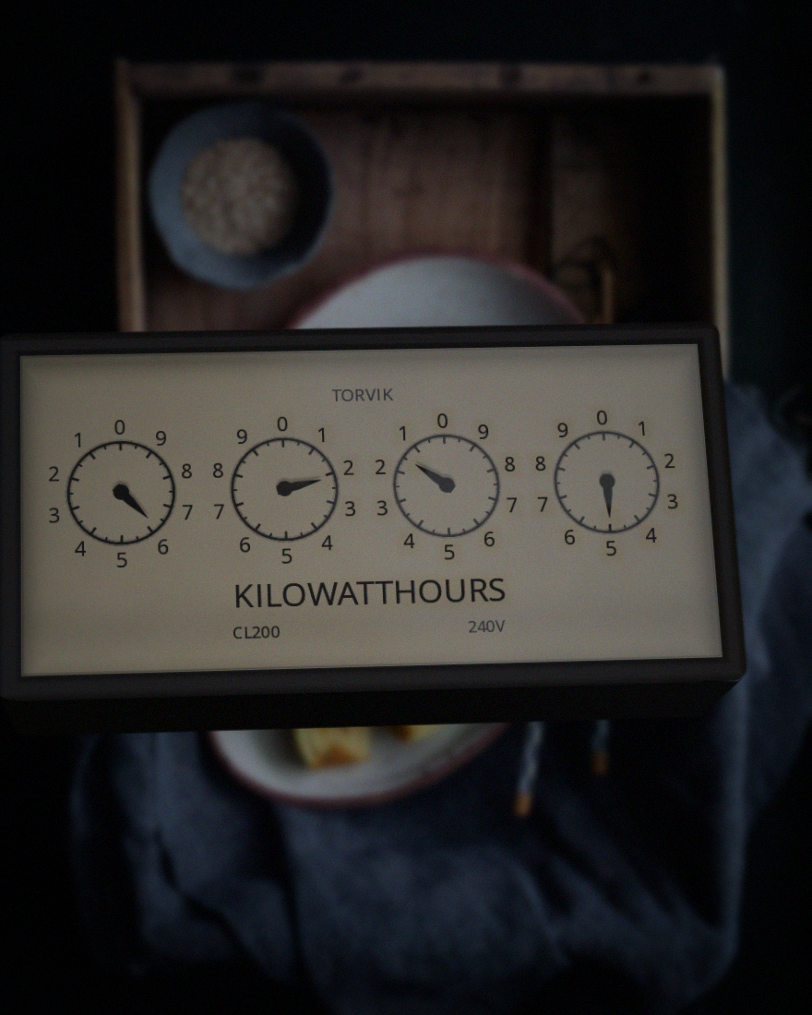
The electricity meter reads **6215** kWh
